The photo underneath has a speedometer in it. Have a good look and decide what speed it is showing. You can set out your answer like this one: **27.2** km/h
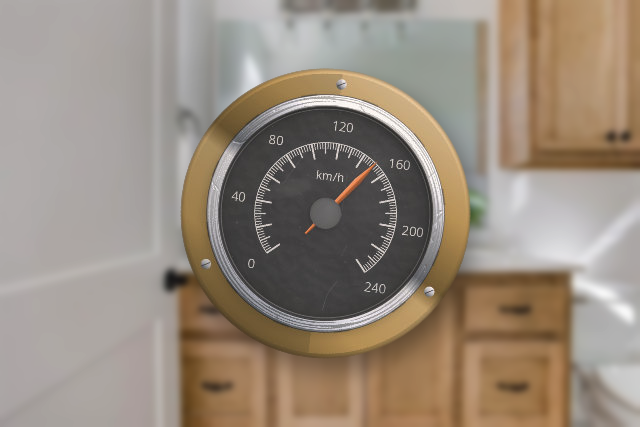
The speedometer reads **150** km/h
